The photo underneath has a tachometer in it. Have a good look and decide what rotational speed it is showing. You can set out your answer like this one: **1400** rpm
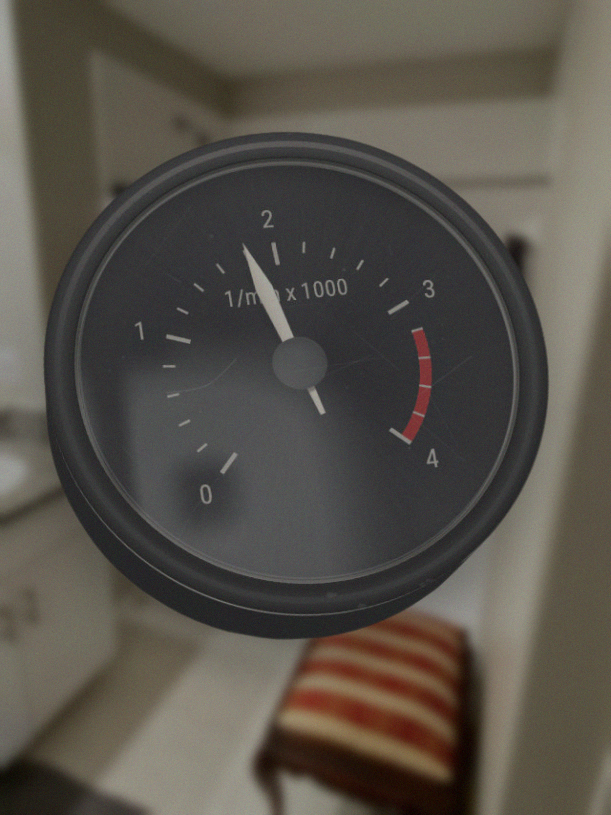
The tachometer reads **1800** rpm
